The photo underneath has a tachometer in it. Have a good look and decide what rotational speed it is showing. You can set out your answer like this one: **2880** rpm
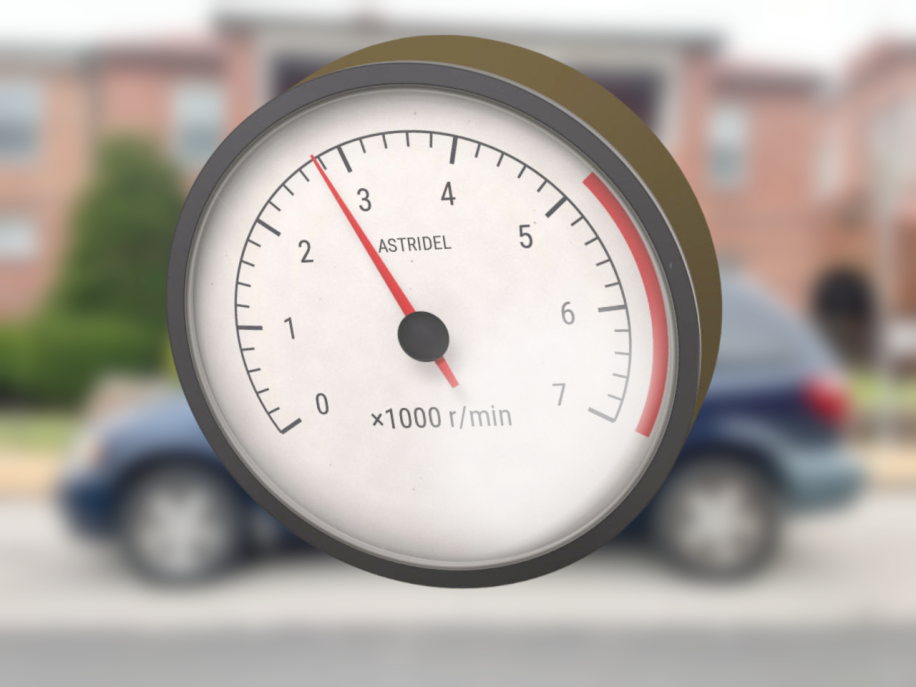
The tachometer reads **2800** rpm
